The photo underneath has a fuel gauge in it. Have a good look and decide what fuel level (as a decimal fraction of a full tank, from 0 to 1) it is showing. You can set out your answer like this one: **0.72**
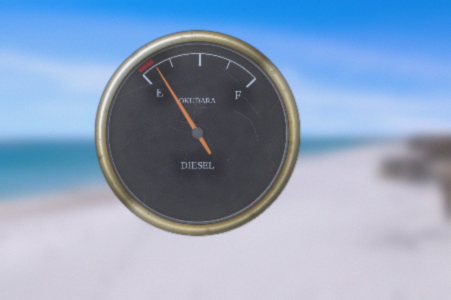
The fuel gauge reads **0.125**
